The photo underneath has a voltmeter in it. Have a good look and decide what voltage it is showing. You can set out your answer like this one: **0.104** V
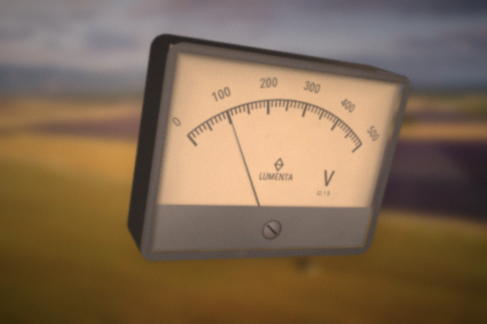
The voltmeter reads **100** V
